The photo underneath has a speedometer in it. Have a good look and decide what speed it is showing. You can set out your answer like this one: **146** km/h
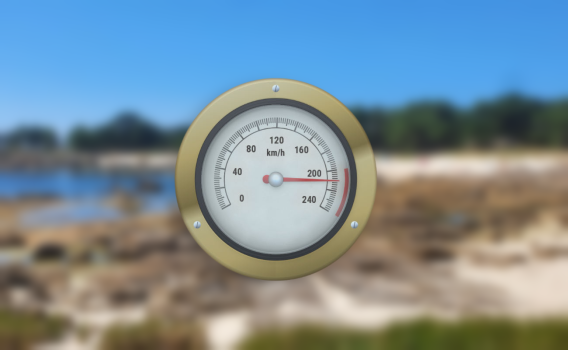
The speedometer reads **210** km/h
